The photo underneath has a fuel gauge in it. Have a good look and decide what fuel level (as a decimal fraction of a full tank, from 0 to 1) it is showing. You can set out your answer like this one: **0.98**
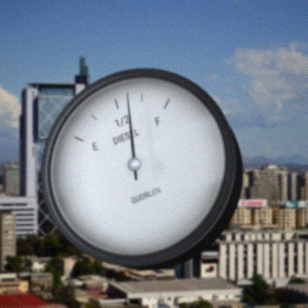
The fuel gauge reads **0.625**
